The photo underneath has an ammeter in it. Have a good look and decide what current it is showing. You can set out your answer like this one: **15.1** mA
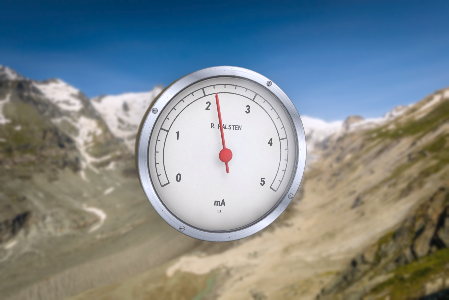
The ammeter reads **2.2** mA
